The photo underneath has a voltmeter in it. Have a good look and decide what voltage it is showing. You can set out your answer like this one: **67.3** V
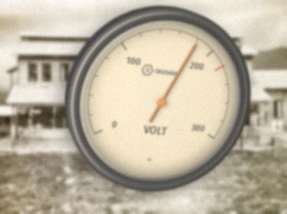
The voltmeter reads **180** V
